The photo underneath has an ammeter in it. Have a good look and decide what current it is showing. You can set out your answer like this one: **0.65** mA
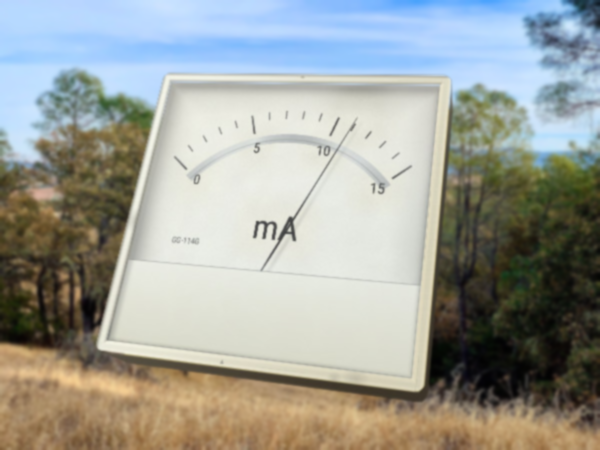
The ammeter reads **11** mA
